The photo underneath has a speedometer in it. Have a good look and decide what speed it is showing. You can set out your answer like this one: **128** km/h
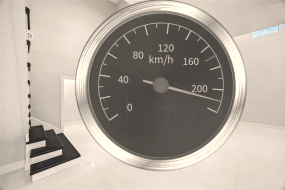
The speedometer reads **210** km/h
